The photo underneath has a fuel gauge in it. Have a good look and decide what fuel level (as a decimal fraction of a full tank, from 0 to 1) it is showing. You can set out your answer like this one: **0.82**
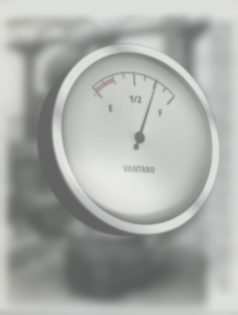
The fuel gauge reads **0.75**
